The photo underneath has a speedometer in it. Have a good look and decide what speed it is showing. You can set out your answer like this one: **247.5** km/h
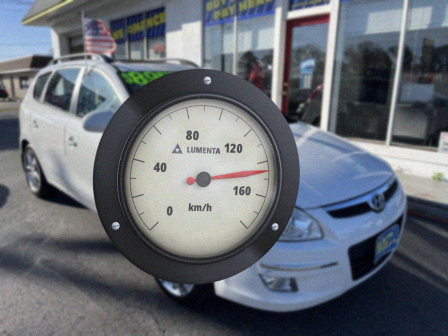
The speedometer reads **145** km/h
